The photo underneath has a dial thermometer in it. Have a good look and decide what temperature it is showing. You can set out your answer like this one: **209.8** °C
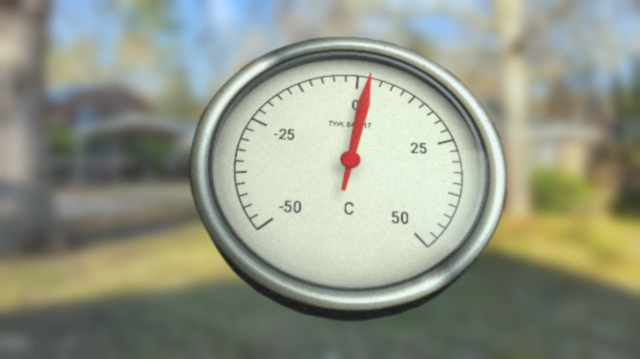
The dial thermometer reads **2.5** °C
